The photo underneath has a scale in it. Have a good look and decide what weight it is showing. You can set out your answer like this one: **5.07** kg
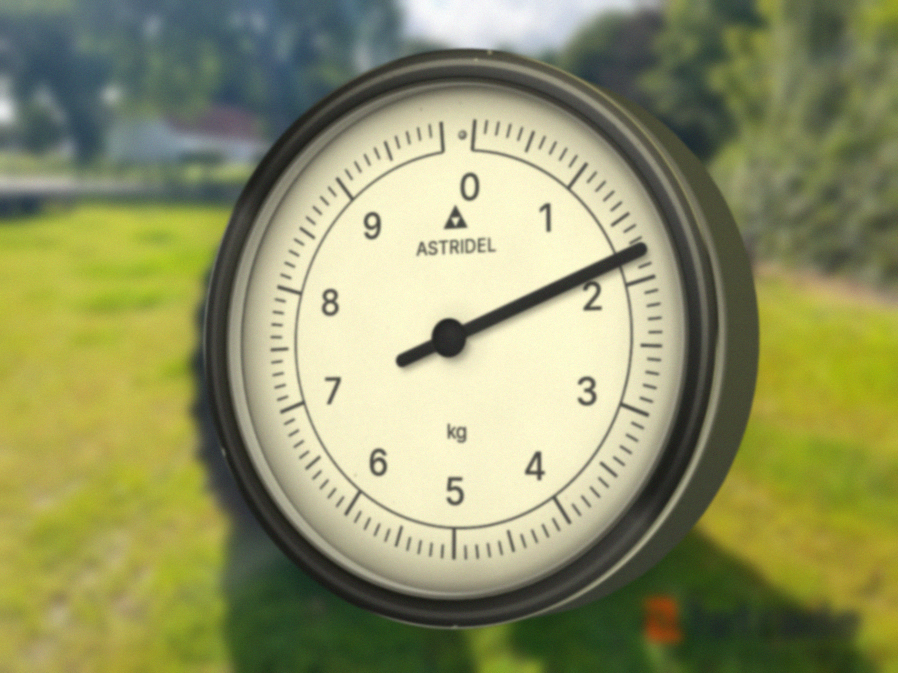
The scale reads **1.8** kg
